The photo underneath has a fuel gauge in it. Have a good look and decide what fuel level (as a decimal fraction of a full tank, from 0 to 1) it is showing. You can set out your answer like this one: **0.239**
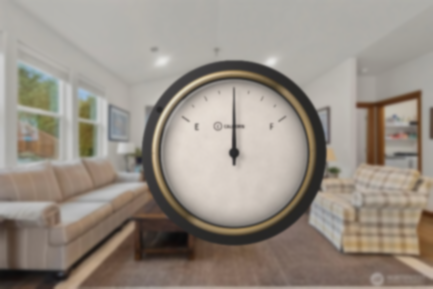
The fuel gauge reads **0.5**
